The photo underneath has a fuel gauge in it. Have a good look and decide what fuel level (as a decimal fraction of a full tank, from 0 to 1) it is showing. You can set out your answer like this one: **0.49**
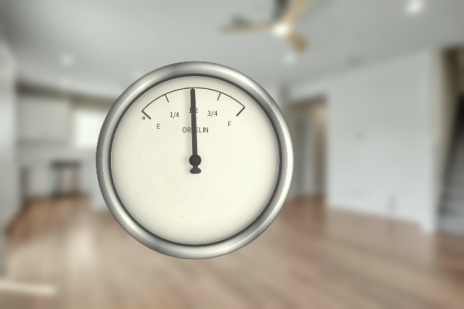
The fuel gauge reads **0.5**
